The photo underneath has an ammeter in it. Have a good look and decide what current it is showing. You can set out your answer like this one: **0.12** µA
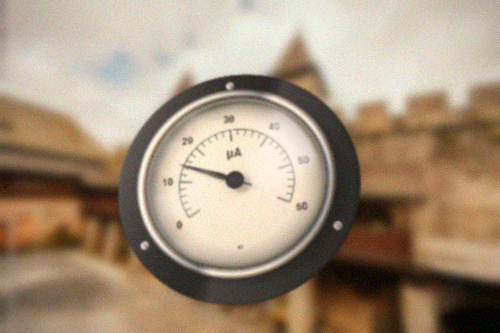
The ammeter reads **14** µA
